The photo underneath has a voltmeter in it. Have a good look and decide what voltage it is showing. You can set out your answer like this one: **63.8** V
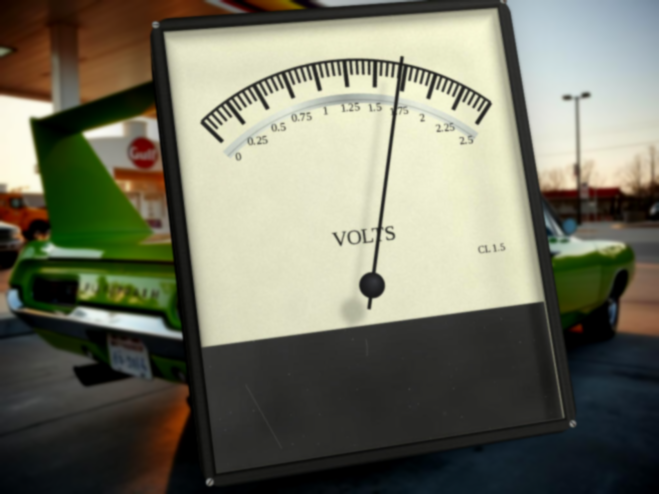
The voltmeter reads **1.7** V
